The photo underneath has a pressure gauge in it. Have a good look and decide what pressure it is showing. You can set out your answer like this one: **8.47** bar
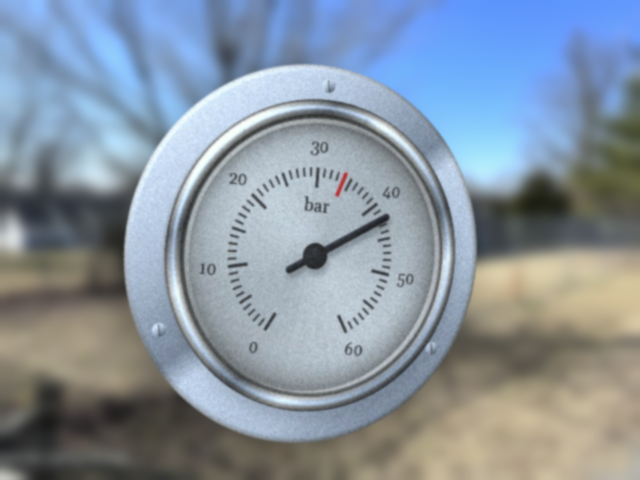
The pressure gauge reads **42** bar
